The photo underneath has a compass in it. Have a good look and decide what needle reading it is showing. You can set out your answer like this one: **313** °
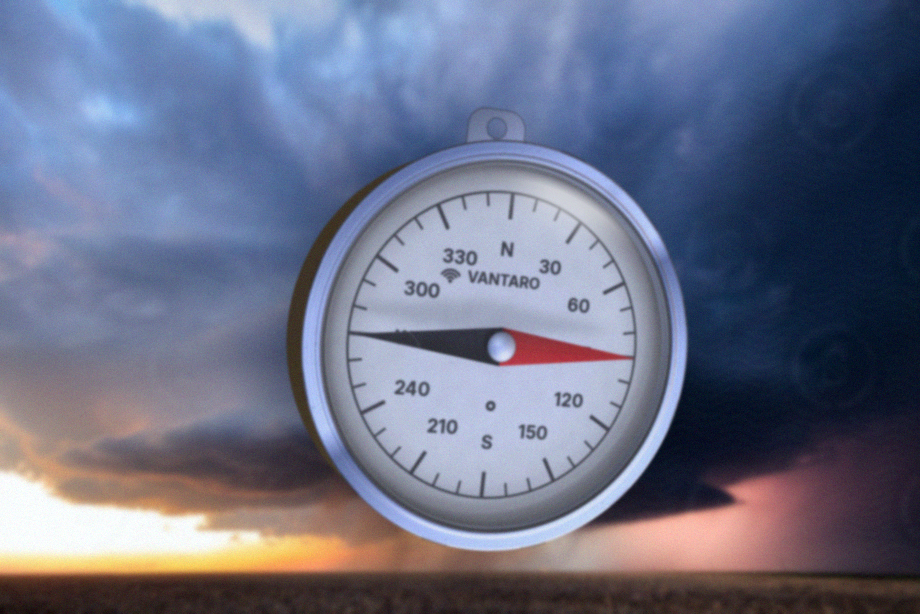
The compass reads **90** °
